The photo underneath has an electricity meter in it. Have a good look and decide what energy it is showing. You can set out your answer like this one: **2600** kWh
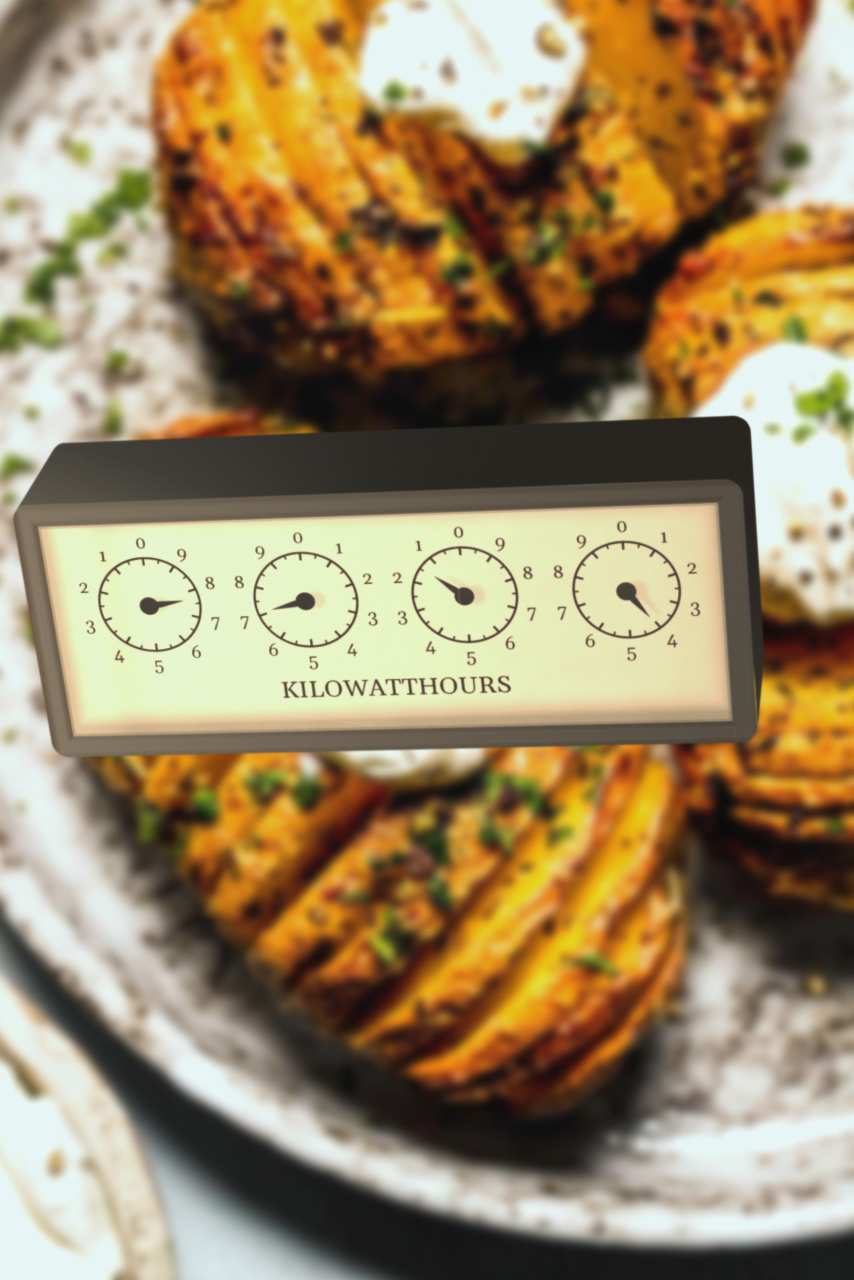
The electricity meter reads **7714** kWh
